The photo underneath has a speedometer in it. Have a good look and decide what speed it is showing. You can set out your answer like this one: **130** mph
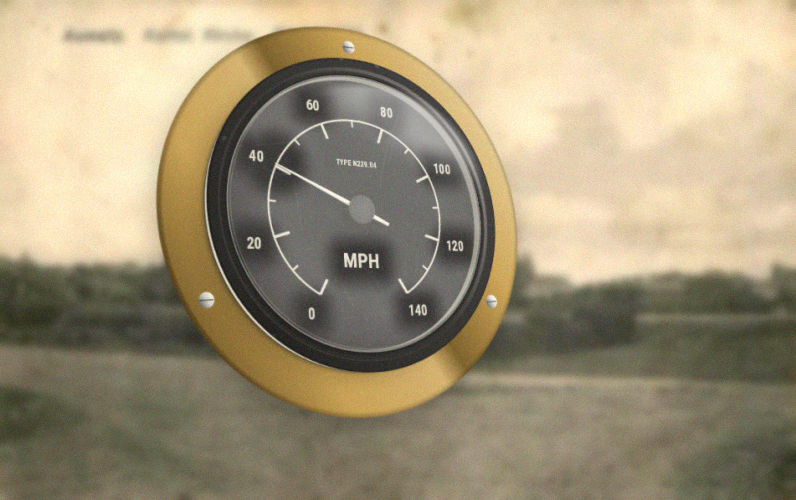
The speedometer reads **40** mph
